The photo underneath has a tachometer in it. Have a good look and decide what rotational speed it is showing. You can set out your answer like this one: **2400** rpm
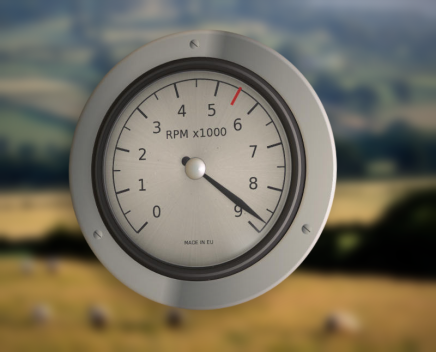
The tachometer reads **8750** rpm
